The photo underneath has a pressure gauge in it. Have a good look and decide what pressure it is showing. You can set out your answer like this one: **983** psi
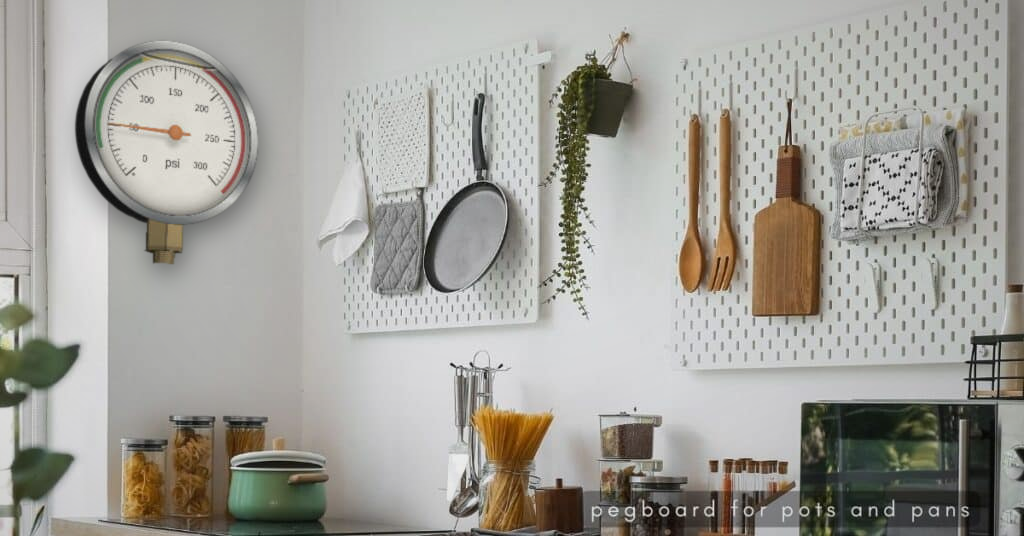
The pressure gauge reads **50** psi
